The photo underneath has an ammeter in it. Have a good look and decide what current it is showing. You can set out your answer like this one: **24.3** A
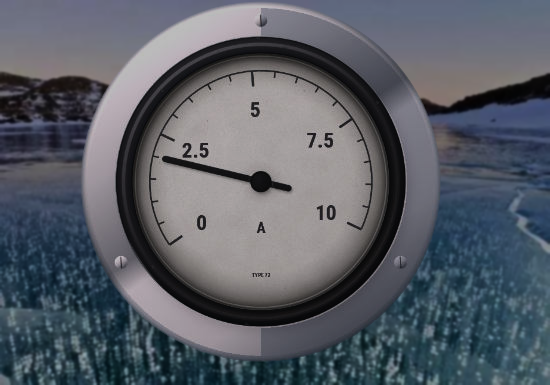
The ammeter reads **2** A
